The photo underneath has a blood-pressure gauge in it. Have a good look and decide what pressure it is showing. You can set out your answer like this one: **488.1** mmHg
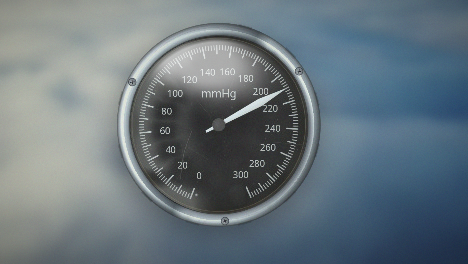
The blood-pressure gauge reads **210** mmHg
